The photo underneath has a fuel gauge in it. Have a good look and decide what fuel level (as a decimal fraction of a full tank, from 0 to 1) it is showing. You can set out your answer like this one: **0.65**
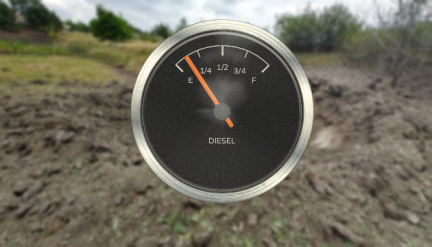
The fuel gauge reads **0.125**
